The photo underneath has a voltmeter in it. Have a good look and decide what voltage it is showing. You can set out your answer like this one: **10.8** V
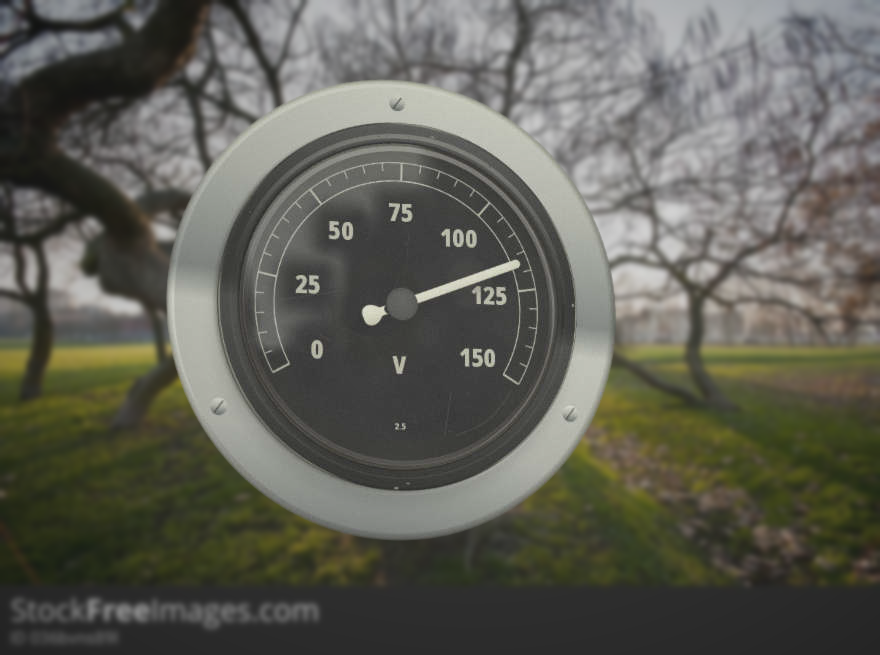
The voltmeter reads **117.5** V
